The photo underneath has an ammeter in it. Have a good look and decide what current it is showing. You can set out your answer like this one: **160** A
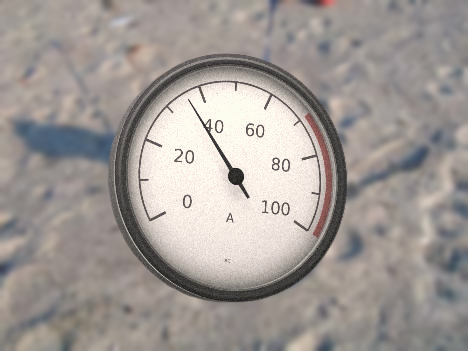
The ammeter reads **35** A
